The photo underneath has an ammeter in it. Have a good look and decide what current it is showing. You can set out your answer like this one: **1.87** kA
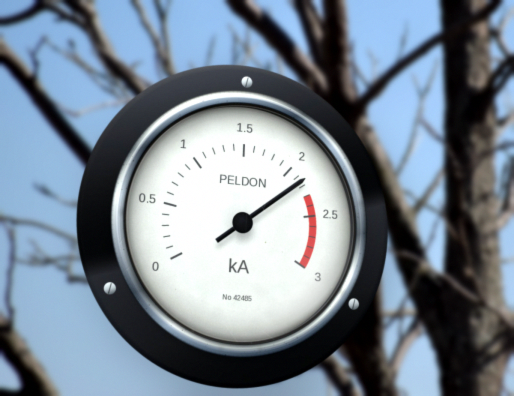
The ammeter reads **2.15** kA
